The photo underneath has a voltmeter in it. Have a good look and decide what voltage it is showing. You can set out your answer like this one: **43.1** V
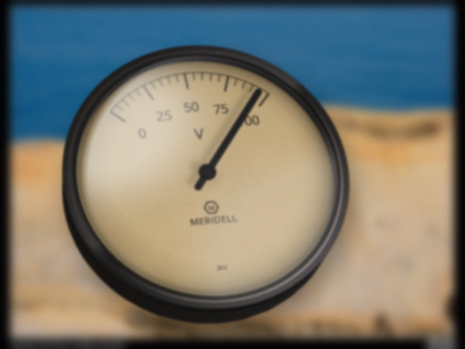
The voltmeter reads **95** V
